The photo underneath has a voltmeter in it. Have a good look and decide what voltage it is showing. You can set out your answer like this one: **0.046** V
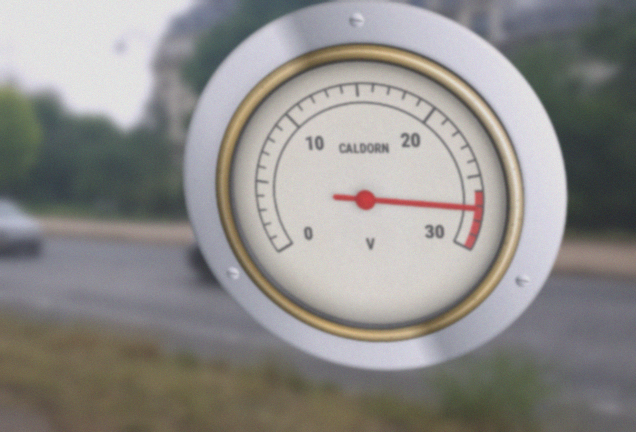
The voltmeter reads **27** V
